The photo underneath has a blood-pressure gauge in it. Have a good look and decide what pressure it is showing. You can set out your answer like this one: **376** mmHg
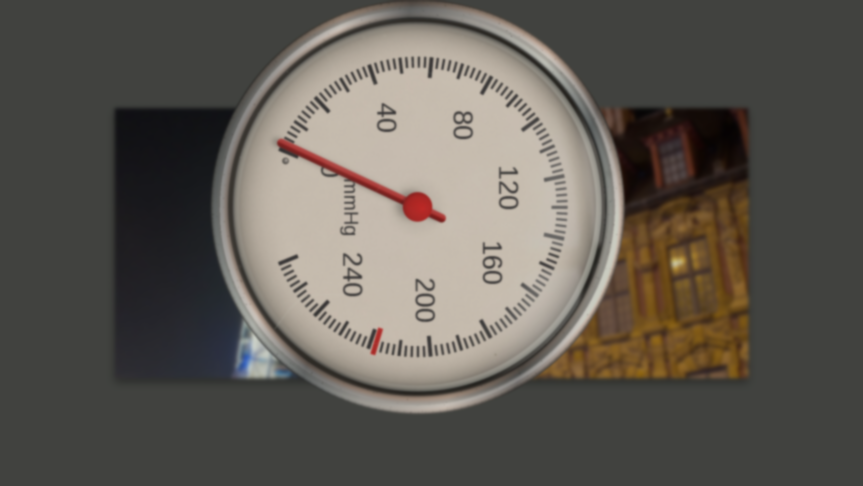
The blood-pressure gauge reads **2** mmHg
